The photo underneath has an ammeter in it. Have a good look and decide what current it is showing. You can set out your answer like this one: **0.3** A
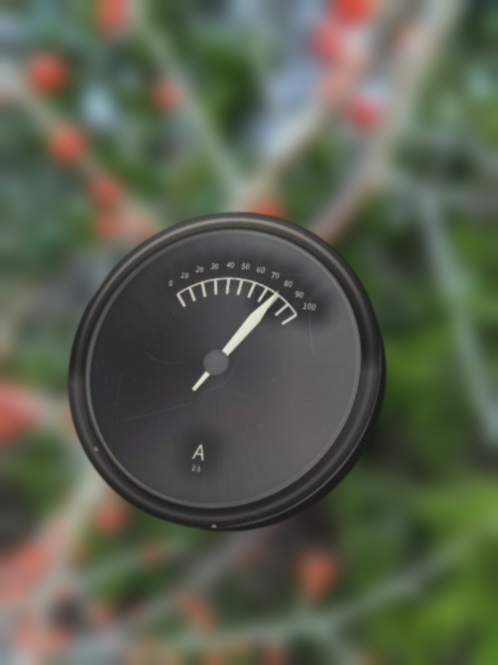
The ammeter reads **80** A
